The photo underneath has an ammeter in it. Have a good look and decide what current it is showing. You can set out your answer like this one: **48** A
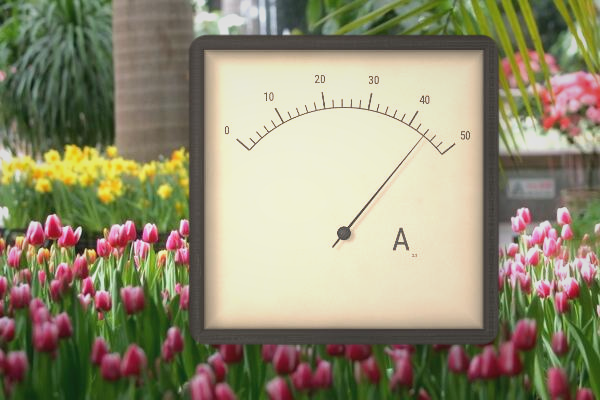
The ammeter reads **44** A
